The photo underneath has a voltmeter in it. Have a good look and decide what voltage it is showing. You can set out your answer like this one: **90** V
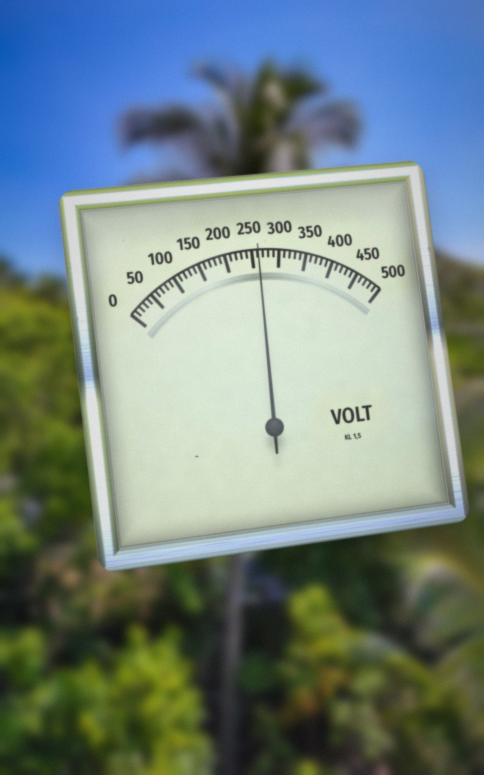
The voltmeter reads **260** V
